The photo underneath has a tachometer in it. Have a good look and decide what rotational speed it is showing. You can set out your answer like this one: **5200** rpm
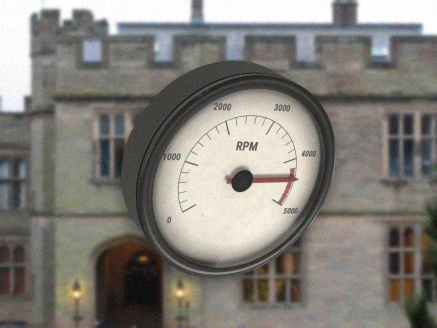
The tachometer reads **4400** rpm
